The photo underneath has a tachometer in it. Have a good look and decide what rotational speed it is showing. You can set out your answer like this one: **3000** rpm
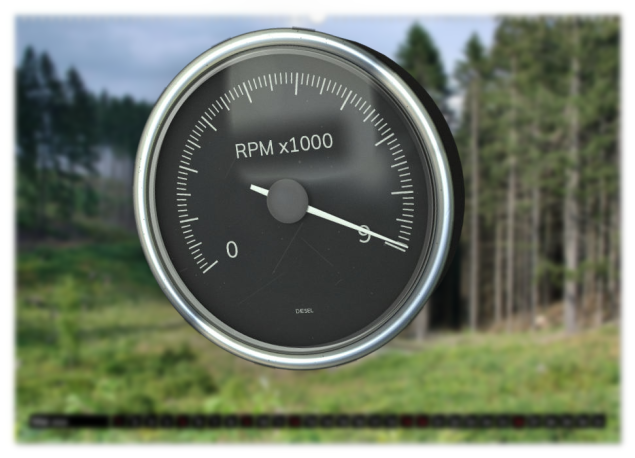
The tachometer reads **8900** rpm
